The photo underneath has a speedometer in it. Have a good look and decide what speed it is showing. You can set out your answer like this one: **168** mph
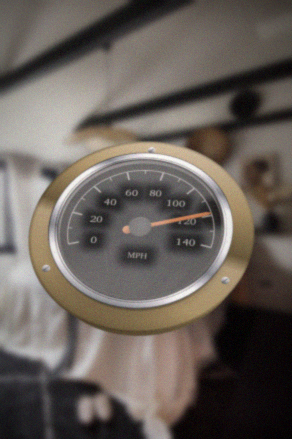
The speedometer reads **120** mph
